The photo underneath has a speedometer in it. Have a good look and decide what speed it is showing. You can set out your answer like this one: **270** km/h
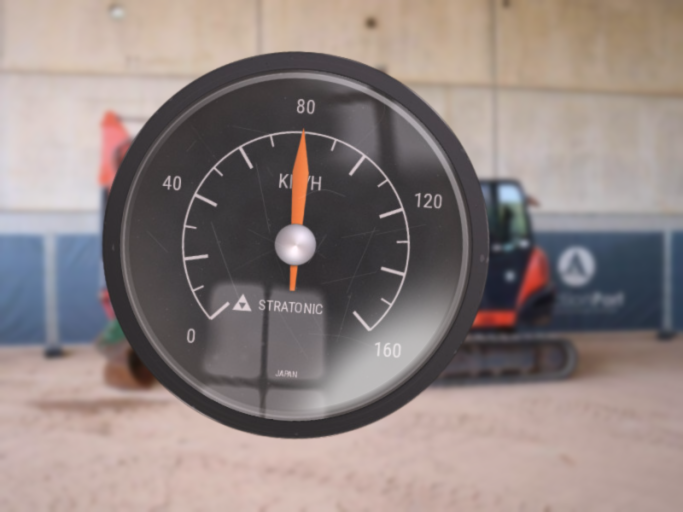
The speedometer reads **80** km/h
